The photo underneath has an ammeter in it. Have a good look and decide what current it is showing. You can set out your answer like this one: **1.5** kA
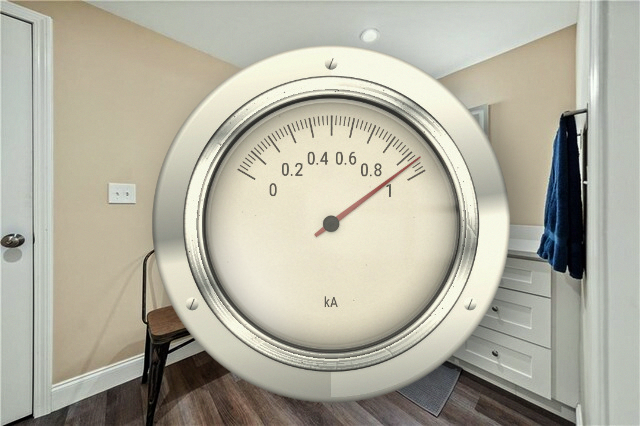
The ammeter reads **0.94** kA
